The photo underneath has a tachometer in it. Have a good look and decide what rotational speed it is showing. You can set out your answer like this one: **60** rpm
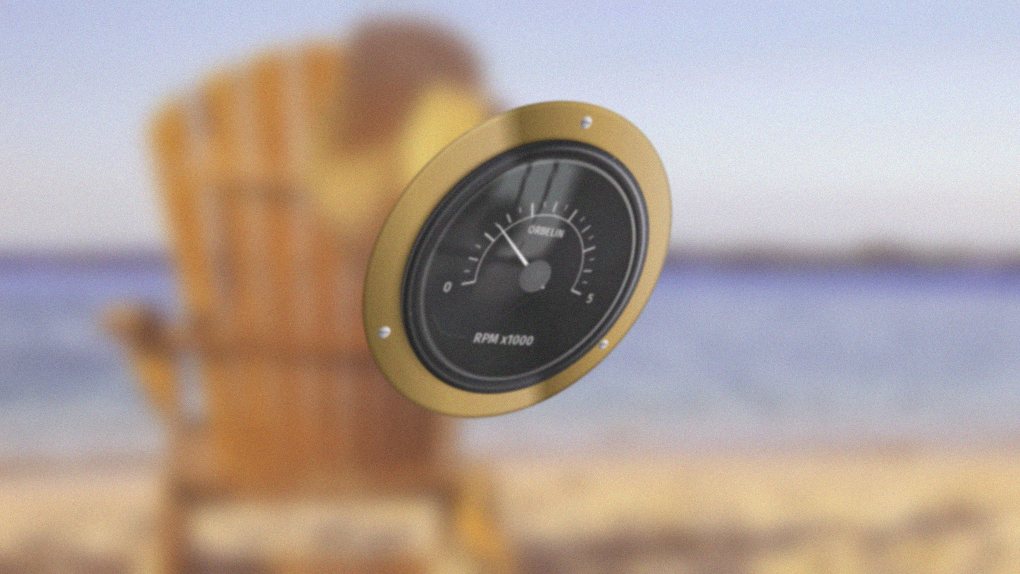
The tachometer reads **1250** rpm
